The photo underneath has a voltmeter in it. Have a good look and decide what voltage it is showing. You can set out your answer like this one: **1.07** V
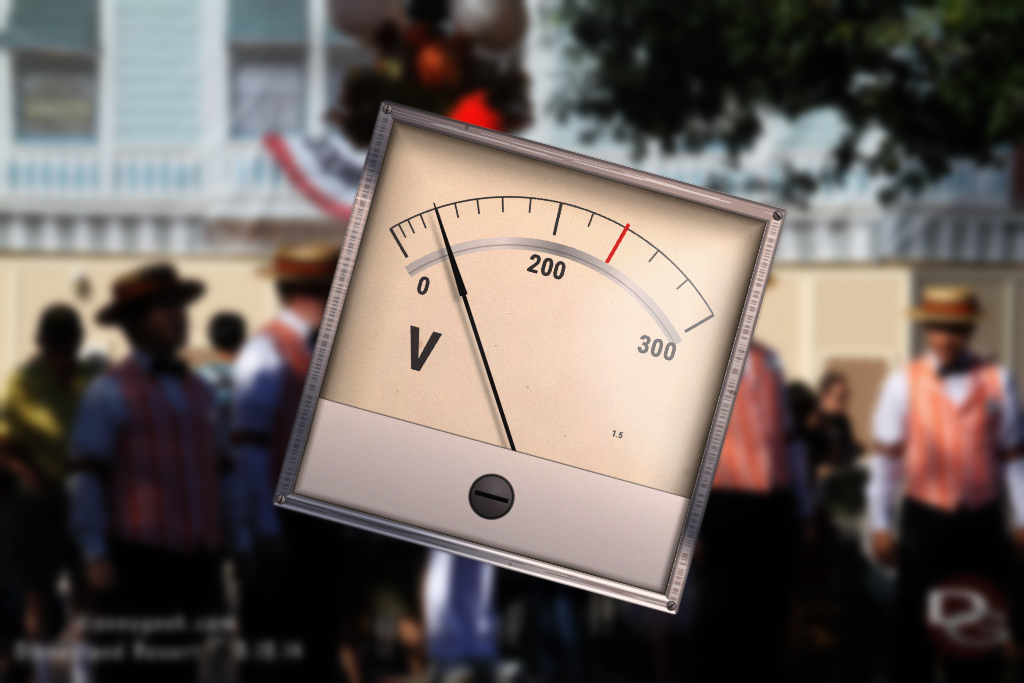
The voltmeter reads **100** V
